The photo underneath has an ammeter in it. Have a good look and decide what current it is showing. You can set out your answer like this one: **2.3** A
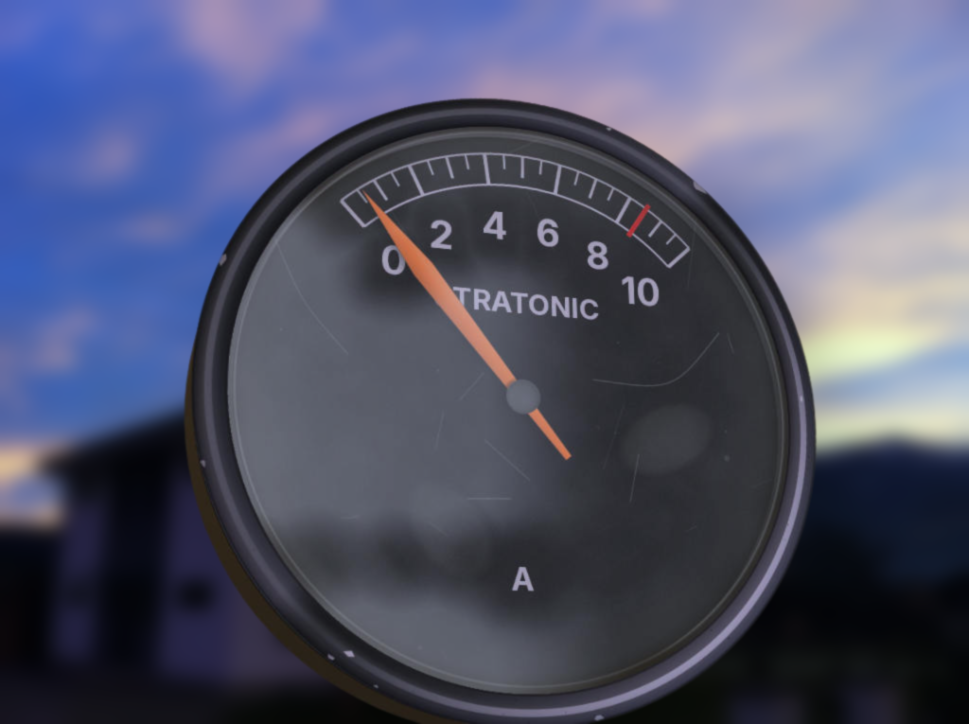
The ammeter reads **0.5** A
